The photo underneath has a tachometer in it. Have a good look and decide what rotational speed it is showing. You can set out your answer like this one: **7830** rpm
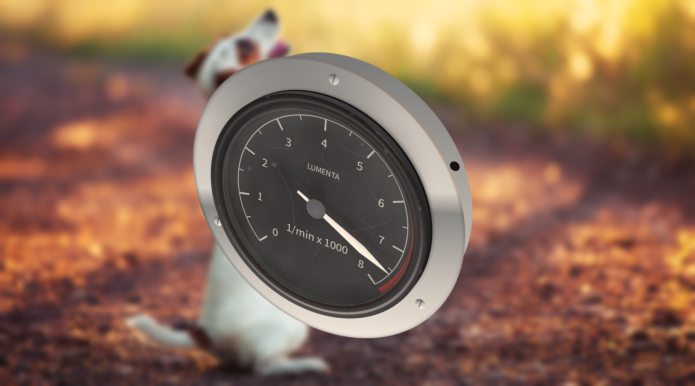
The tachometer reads **7500** rpm
